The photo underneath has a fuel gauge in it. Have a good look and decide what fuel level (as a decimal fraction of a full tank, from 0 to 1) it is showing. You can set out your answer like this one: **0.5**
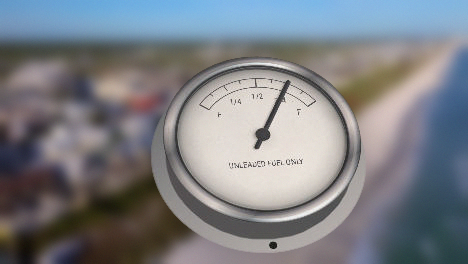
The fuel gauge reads **0.75**
